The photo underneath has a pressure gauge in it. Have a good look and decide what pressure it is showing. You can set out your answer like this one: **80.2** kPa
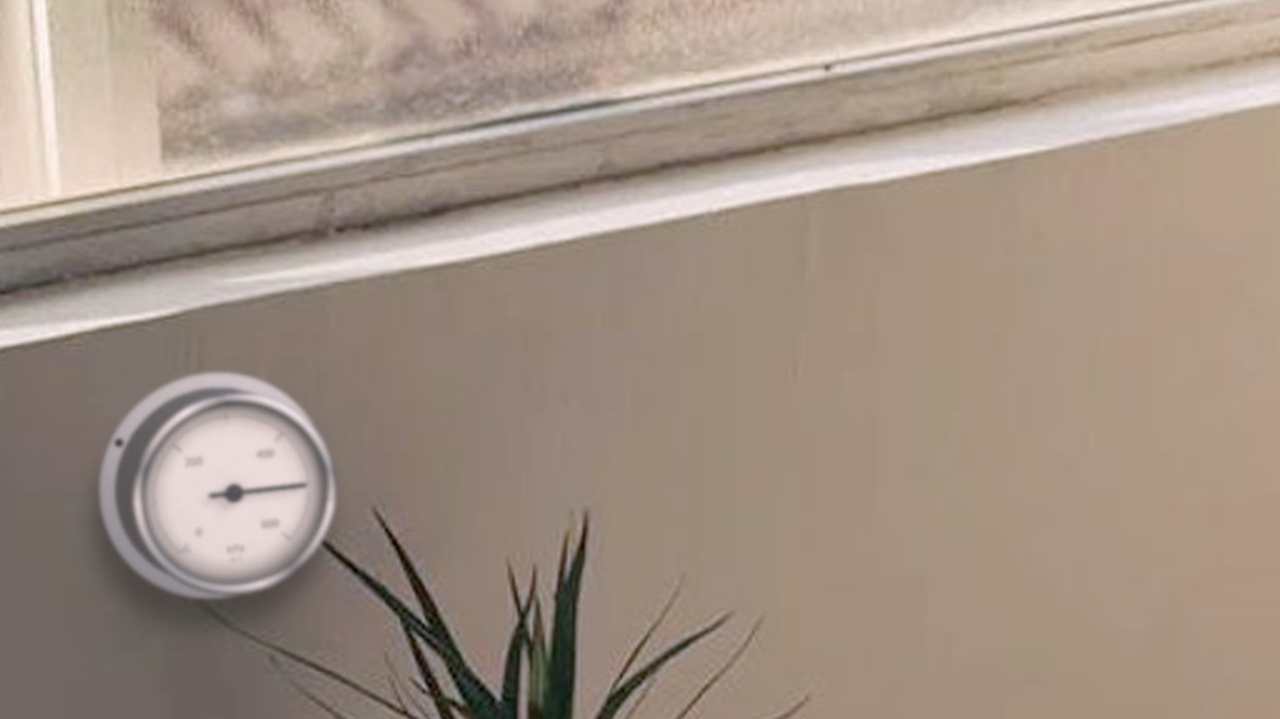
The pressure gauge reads **500** kPa
